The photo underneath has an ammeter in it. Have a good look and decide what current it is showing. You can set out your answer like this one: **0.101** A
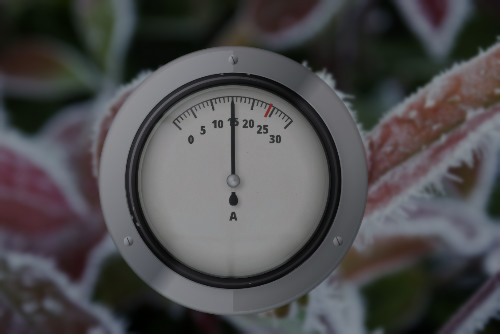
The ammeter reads **15** A
